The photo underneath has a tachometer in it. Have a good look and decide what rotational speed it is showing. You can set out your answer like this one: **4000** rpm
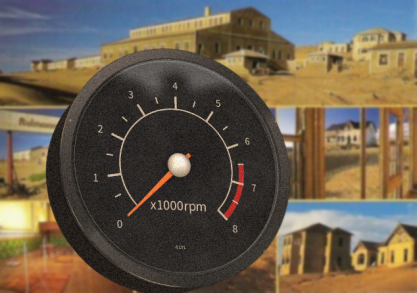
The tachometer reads **0** rpm
